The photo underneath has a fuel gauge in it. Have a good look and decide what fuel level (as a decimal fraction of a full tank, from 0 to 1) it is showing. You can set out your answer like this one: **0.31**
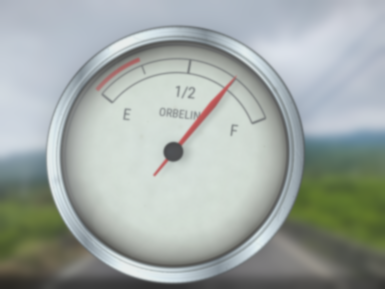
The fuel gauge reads **0.75**
